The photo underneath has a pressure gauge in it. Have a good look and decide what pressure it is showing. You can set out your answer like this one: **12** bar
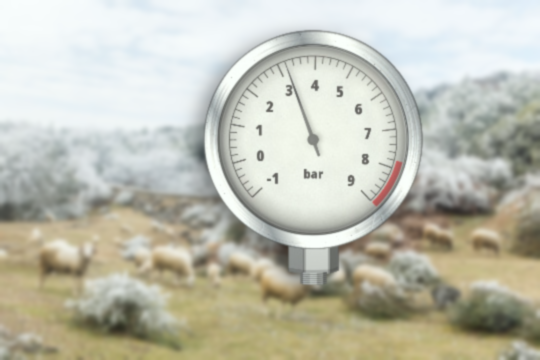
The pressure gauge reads **3.2** bar
